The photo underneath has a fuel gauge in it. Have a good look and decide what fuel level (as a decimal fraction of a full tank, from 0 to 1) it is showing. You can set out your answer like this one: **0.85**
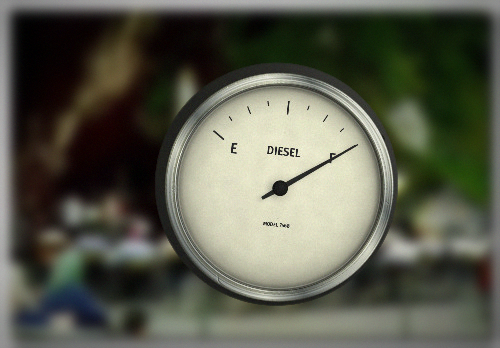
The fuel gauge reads **1**
